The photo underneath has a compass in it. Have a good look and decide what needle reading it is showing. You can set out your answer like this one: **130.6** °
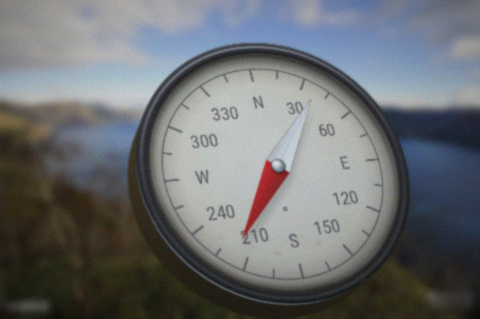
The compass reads **217.5** °
